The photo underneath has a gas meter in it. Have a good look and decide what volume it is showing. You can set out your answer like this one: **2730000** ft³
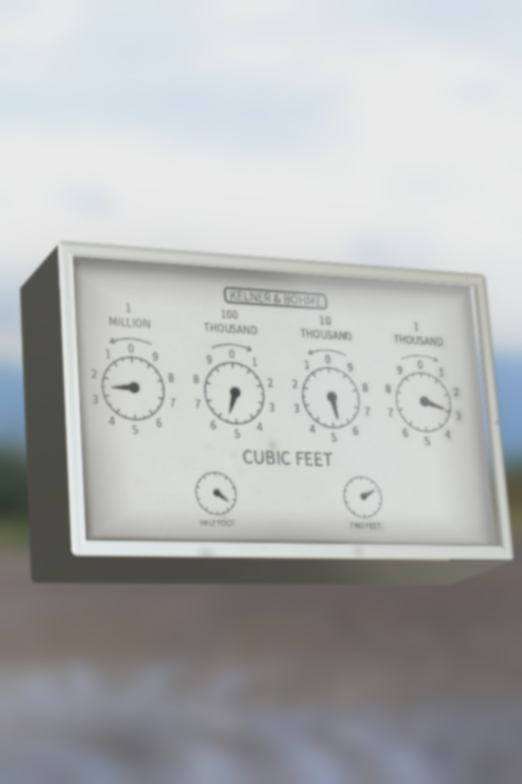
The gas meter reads **255300** ft³
